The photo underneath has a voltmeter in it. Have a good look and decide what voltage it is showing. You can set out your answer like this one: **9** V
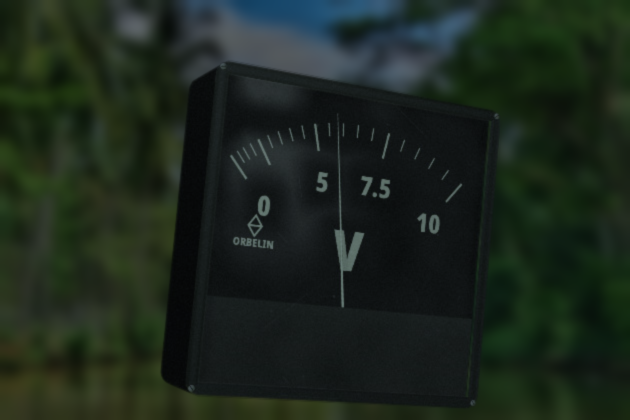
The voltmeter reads **5.75** V
